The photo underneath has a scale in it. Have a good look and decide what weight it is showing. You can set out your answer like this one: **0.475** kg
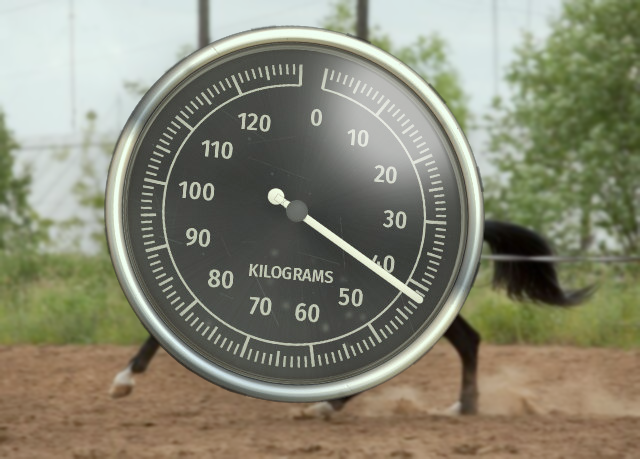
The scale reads **42** kg
